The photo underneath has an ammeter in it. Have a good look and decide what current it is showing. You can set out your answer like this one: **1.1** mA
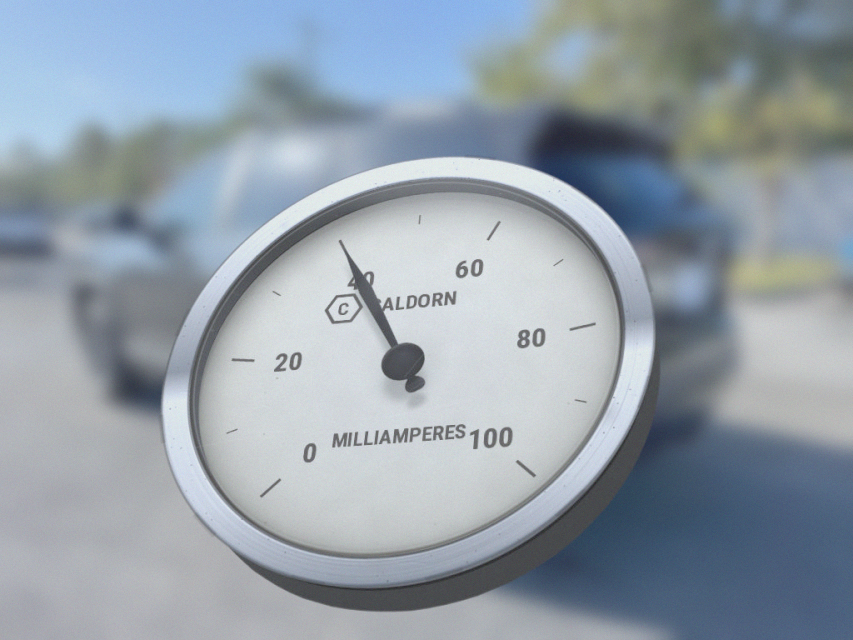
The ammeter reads **40** mA
